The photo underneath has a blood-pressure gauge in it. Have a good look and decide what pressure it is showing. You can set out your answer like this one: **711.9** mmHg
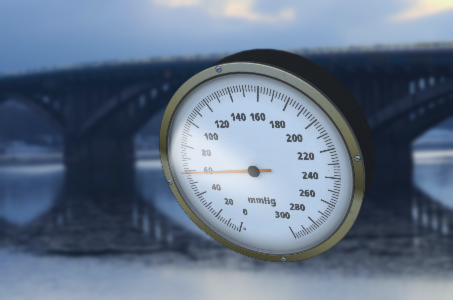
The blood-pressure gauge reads **60** mmHg
